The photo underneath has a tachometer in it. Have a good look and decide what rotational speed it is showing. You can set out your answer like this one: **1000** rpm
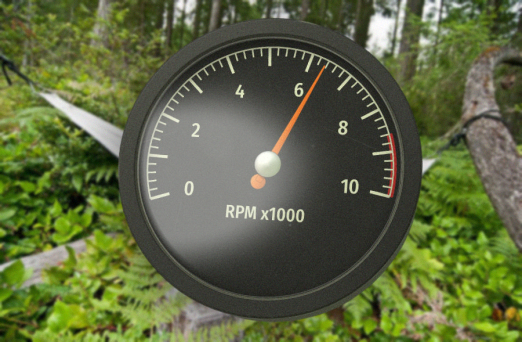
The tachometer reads **6400** rpm
